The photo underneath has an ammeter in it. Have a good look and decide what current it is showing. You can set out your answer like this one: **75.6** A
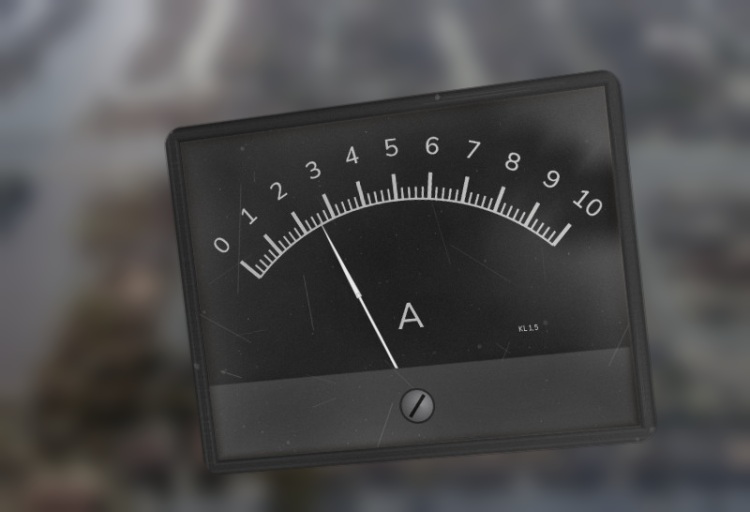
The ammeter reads **2.6** A
